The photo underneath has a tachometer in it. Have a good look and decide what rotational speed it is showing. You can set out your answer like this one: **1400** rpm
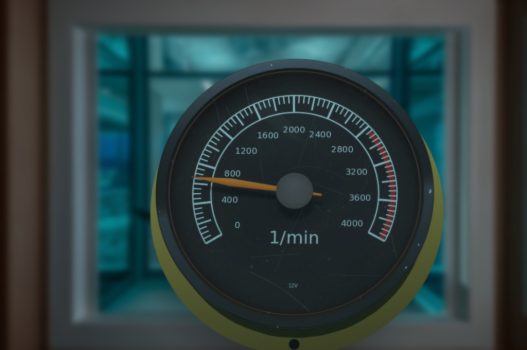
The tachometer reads **650** rpm
